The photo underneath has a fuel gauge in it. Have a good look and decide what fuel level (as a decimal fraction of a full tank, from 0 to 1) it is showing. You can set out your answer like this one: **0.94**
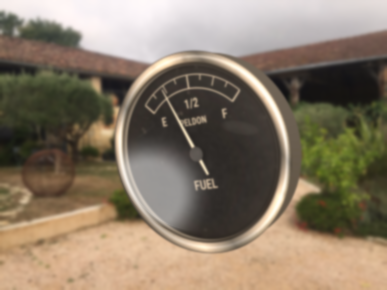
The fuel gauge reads **0.25**
